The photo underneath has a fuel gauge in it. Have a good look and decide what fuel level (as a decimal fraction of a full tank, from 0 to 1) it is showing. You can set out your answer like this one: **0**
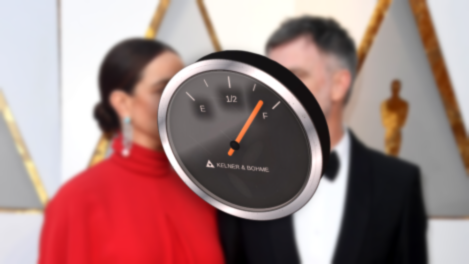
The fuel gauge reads **0.875**
